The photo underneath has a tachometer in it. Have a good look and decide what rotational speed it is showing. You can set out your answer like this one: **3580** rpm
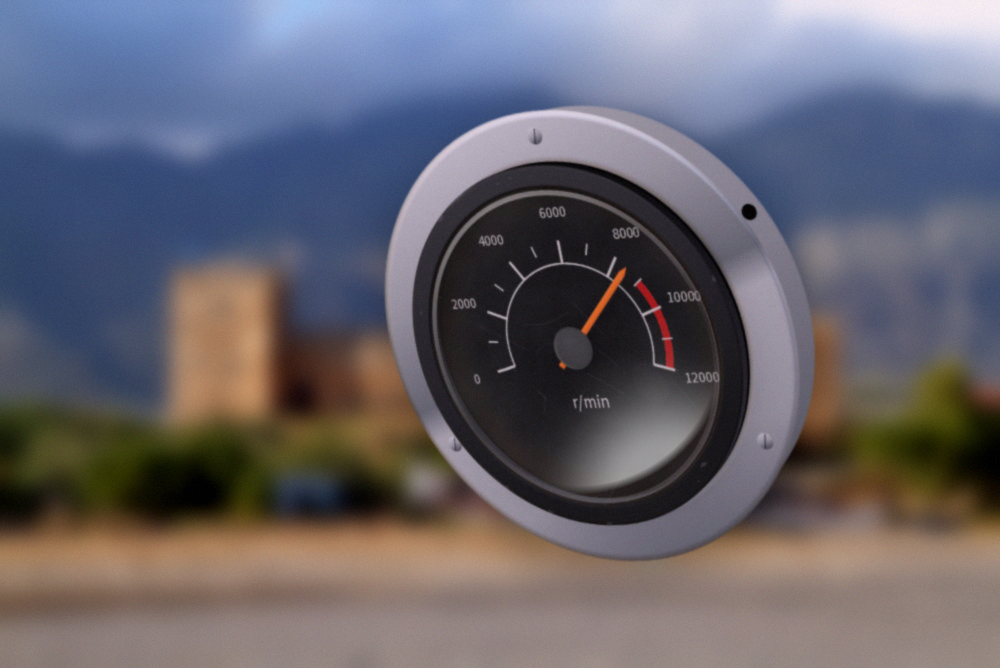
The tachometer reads **8500** rpm
